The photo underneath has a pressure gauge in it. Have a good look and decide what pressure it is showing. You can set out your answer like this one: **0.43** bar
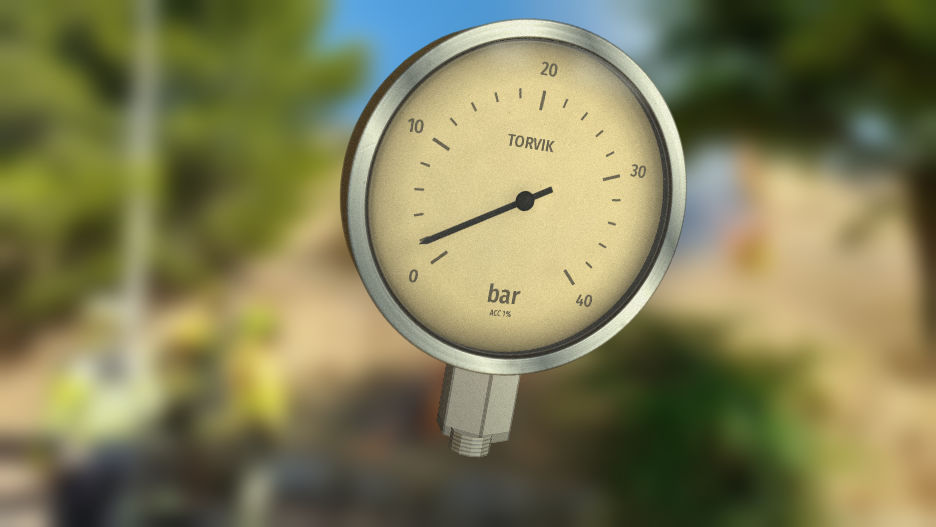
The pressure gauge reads **2** bar
